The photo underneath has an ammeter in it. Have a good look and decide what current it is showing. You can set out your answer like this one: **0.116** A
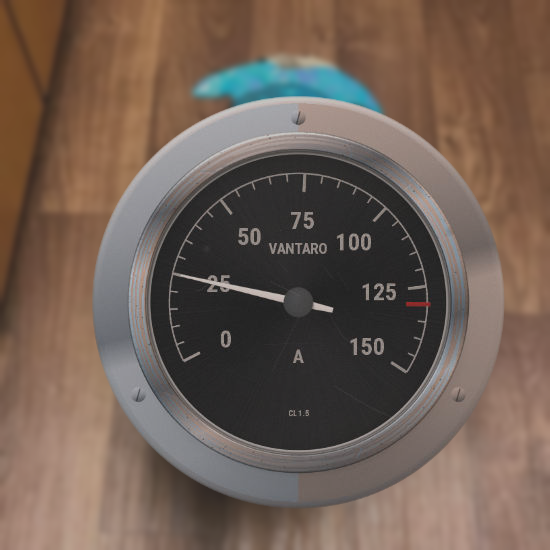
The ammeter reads **25** A
